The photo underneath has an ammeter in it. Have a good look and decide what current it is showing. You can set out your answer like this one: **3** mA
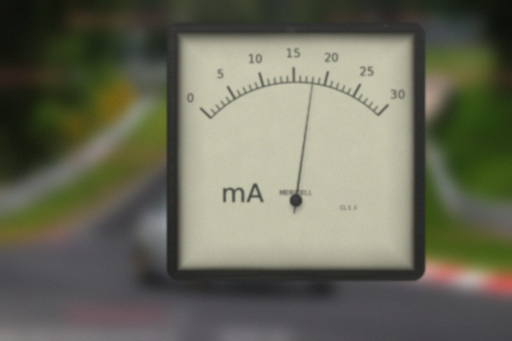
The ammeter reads **18** mA
